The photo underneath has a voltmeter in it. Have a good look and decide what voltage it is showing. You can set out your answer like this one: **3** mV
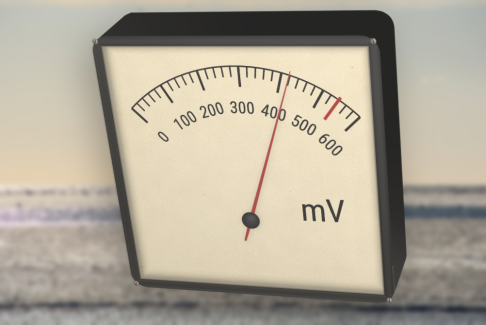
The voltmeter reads **420** mV
